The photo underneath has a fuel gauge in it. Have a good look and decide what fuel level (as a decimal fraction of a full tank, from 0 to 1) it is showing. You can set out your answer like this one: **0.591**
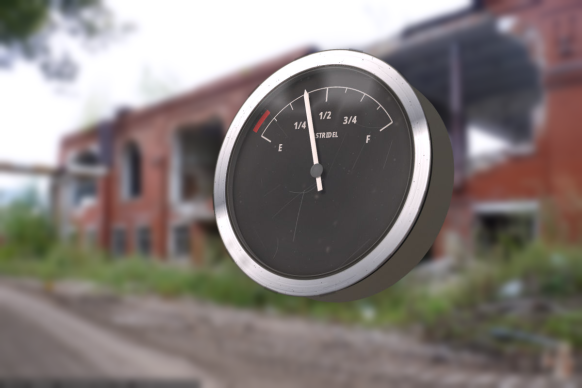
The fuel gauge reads **0.375**
